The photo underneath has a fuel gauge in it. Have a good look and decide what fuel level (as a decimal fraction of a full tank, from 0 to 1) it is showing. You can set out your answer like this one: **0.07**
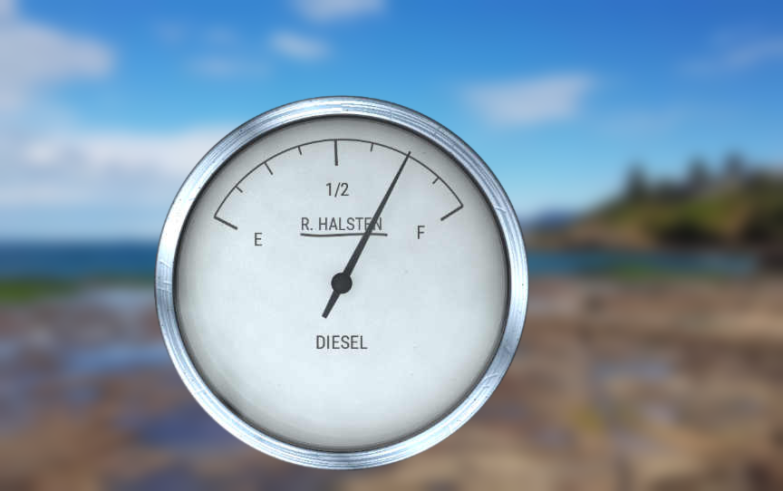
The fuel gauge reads **0.75**
